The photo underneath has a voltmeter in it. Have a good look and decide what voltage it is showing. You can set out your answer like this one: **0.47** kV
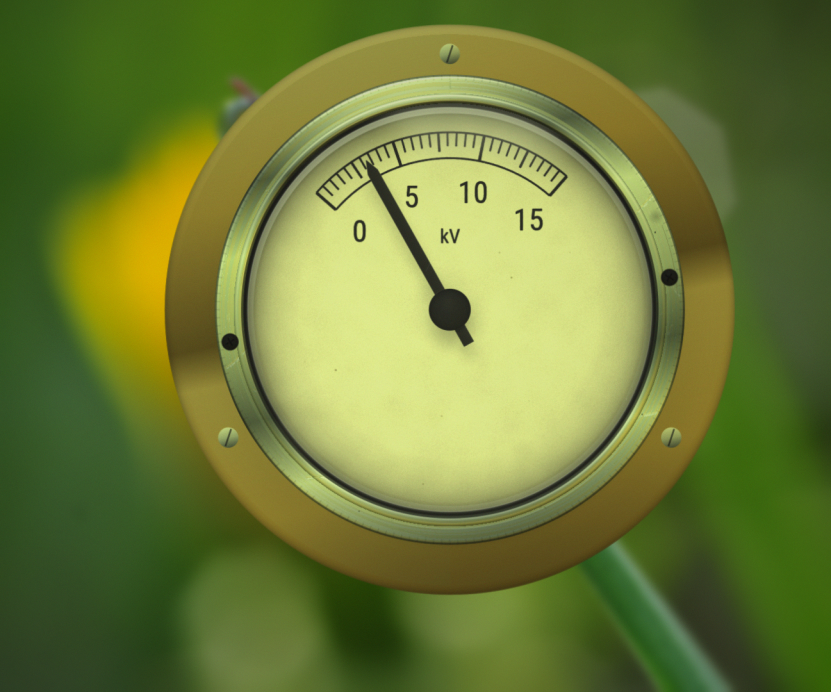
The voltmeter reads **3.25** kV
